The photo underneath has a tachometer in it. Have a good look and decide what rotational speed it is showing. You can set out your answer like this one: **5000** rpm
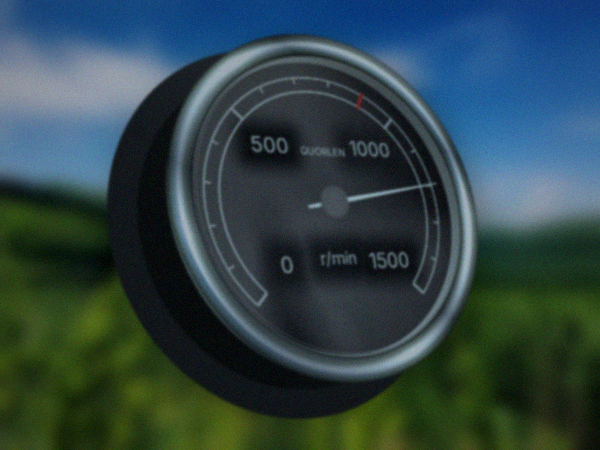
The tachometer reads **1200** rpm
